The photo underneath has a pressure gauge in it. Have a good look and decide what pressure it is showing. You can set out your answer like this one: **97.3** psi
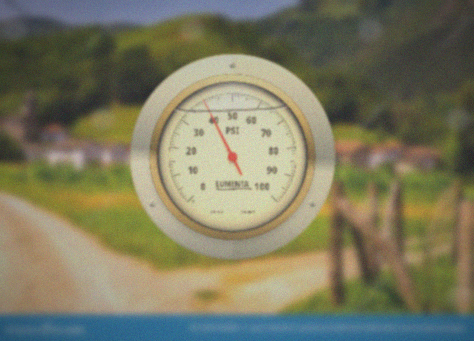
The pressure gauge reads **40** psi
